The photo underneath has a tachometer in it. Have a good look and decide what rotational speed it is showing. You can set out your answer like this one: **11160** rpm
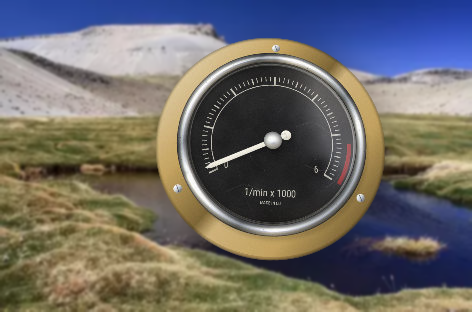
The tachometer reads **100** rpm
